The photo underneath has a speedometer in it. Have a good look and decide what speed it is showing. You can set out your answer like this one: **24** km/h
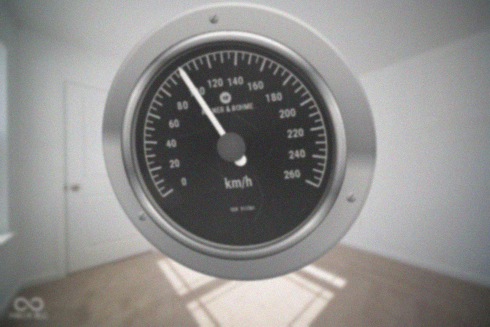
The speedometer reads **100** km/h
